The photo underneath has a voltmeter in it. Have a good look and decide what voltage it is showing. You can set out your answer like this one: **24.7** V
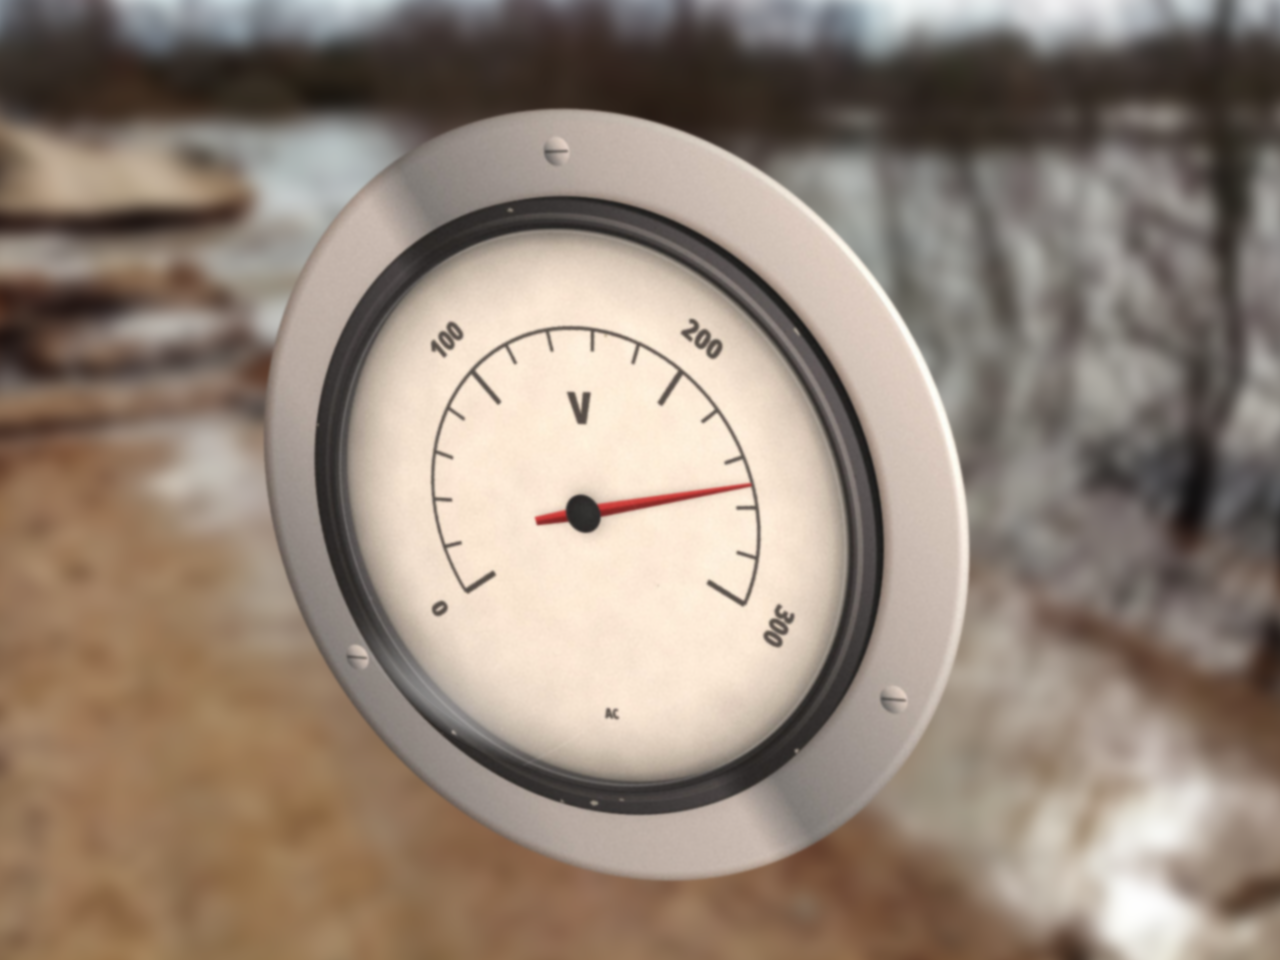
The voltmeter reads **250** V
